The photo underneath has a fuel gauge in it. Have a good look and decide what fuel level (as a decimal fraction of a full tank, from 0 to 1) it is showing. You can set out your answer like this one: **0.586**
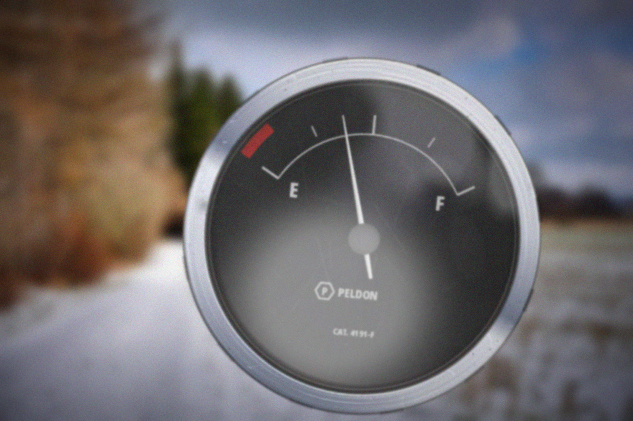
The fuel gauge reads **0.375**
